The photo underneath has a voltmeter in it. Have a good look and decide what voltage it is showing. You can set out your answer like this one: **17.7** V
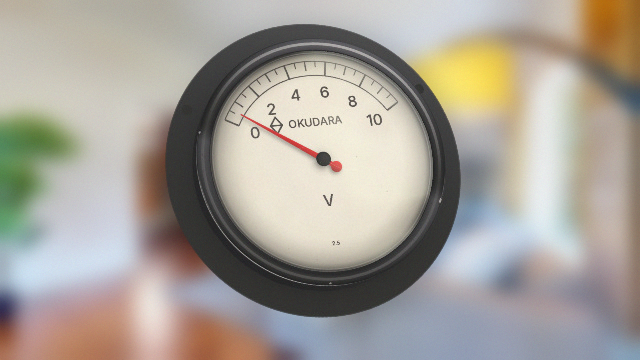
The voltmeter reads **0.5** V
